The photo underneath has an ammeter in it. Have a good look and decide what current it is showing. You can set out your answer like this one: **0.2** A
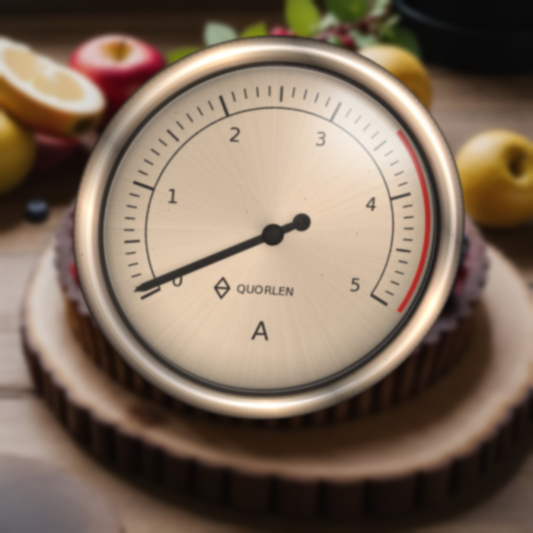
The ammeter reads **0.1** A
